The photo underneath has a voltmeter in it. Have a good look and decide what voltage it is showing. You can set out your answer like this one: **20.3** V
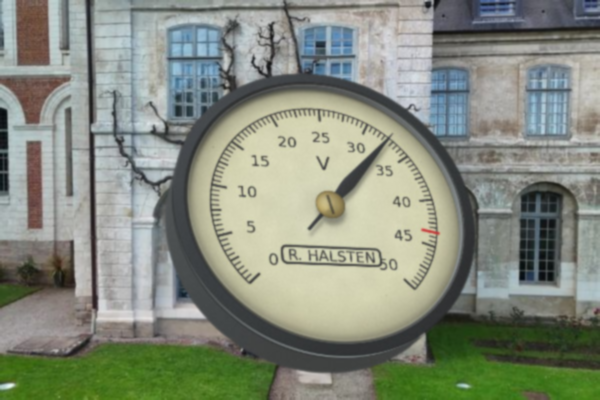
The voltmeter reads **32.5** V
